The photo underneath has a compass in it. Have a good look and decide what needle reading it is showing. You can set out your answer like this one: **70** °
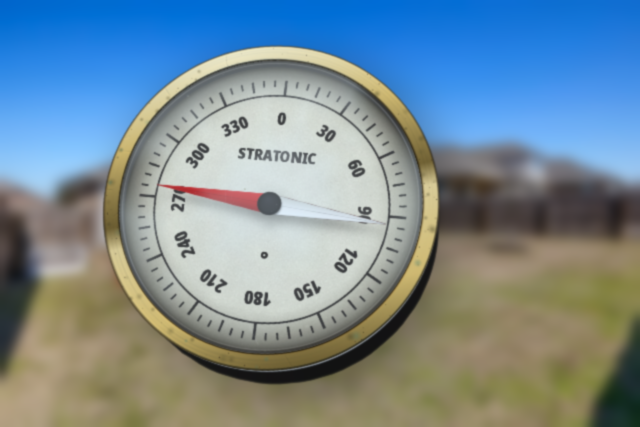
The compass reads **275** °
